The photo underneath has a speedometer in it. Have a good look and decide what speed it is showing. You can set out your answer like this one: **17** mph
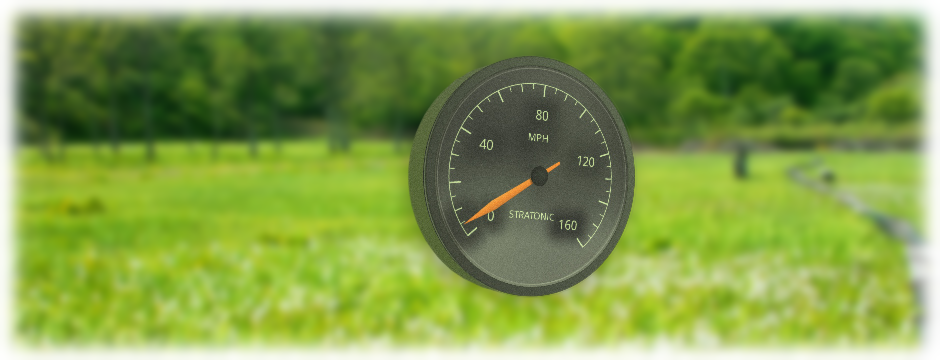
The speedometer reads **5** mph
